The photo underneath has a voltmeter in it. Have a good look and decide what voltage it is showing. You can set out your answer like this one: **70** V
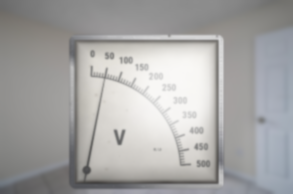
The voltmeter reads **50** V
